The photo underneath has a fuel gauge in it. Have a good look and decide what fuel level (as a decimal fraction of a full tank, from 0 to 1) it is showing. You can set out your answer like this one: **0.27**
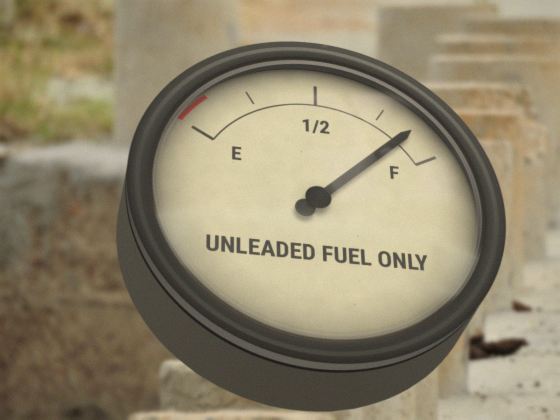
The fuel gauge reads **0.875**
